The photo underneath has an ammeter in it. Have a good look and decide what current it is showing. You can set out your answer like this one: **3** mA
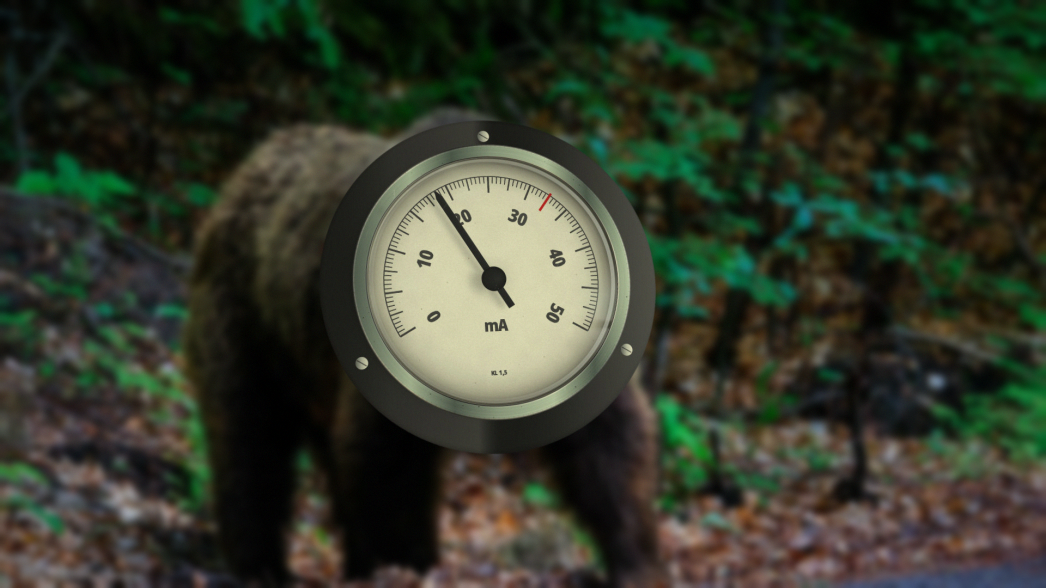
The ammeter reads **18.5** mA
